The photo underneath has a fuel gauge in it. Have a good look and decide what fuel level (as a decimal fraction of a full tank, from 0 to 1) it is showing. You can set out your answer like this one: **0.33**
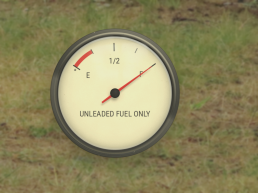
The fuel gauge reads **1**
